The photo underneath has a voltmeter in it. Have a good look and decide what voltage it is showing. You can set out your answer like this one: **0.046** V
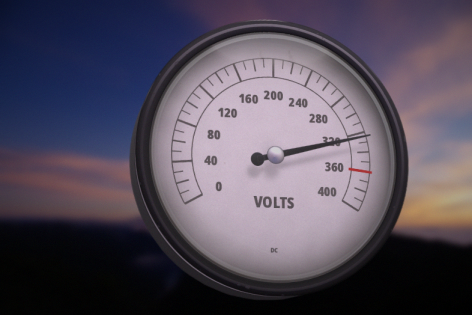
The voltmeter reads **325** V
